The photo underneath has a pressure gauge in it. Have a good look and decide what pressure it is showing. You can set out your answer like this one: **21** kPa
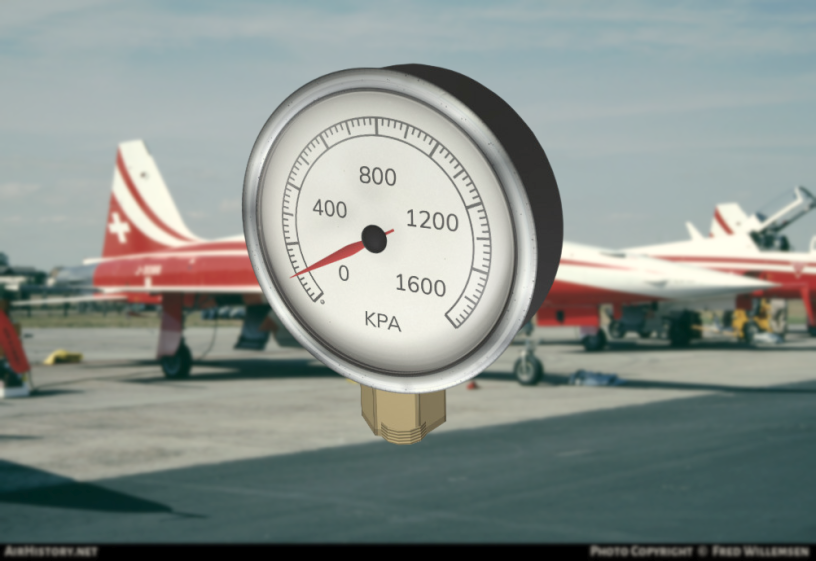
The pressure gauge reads **100** kPa
